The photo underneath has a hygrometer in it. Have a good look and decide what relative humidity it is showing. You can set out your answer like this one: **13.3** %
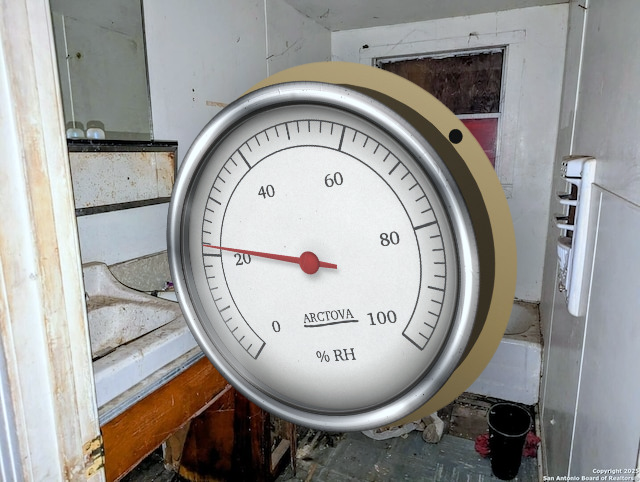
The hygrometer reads **22** %
